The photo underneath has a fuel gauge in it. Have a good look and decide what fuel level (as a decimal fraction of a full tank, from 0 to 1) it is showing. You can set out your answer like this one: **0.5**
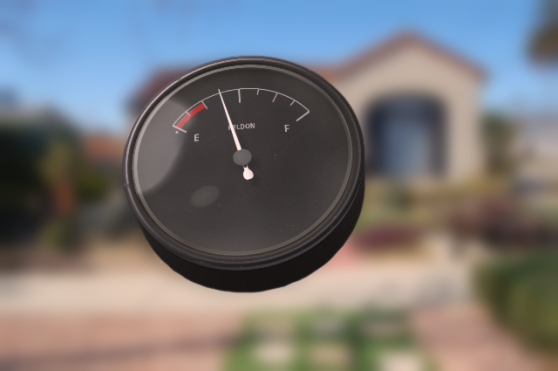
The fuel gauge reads **0.375**
